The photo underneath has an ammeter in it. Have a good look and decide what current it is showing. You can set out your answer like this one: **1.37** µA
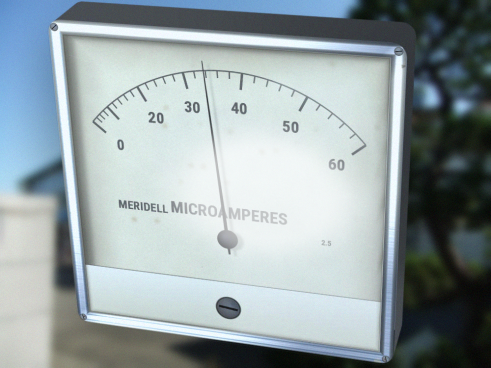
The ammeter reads **34** µA
